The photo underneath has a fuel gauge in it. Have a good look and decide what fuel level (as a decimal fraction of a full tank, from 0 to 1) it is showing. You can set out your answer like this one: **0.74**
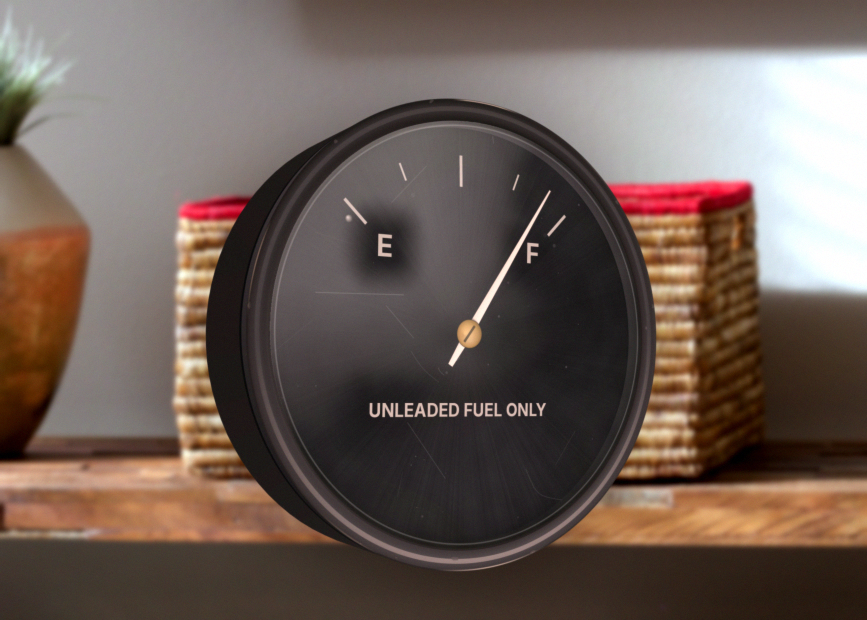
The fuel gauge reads **0.875**
